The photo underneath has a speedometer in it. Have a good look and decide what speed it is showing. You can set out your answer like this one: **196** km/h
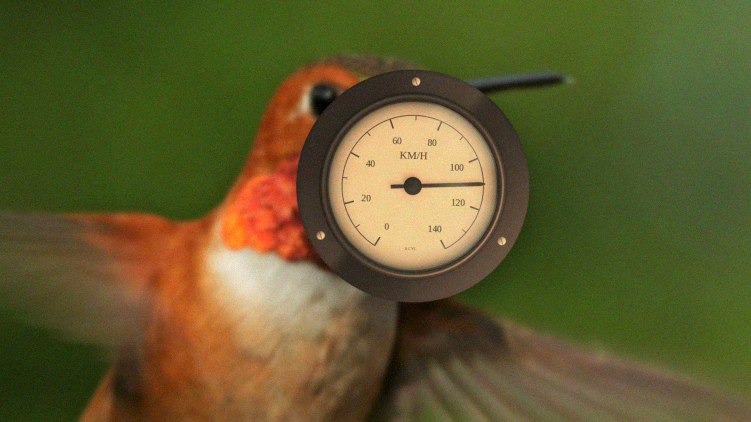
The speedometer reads **110** km/h
